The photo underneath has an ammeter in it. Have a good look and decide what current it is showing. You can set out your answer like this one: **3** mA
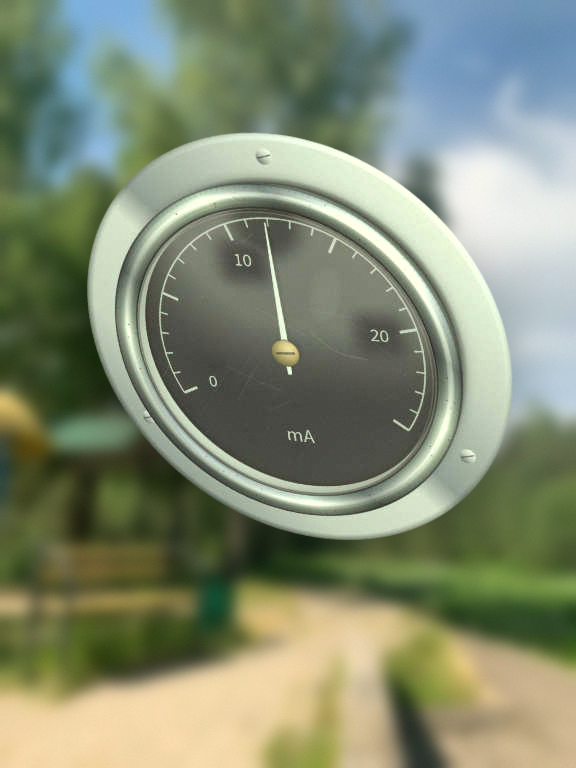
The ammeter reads **12** mA
